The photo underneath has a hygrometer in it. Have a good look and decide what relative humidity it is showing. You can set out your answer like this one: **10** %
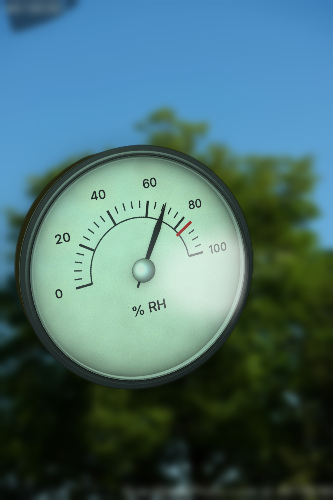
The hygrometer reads **68** %
